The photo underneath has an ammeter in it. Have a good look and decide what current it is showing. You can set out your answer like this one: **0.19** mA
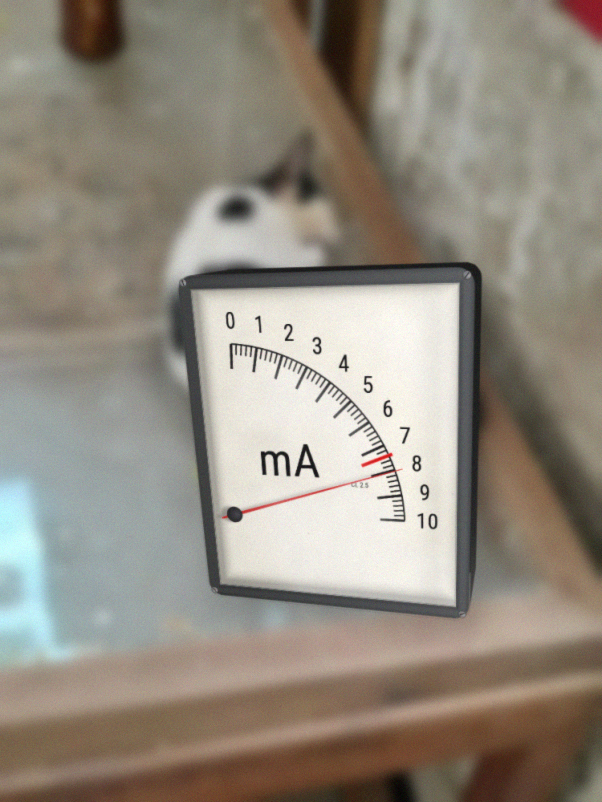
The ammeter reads **8** mA
